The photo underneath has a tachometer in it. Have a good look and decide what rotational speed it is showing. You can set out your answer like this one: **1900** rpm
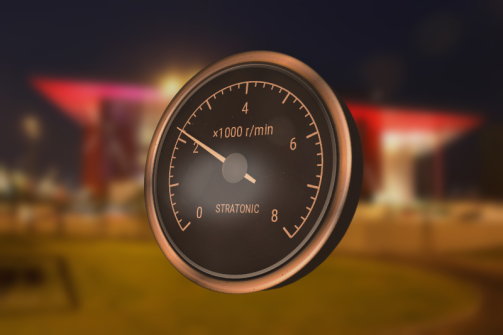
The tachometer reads **2200** rpm
